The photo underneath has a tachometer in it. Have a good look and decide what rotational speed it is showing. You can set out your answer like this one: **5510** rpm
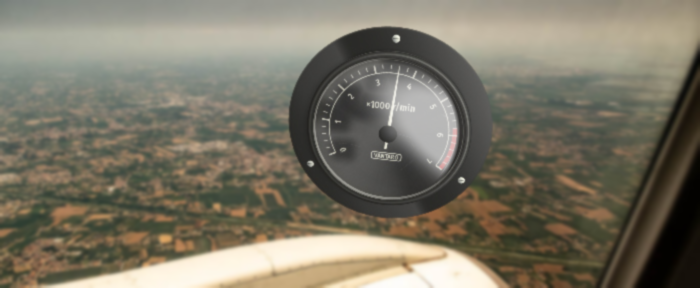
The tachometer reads **3600** rpm
